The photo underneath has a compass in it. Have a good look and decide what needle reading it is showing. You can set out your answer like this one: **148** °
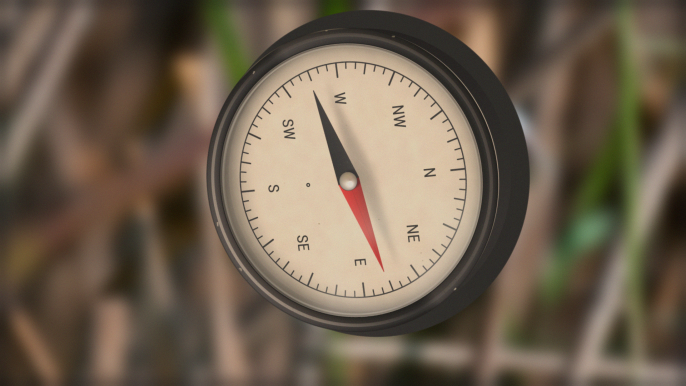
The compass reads **75** °
